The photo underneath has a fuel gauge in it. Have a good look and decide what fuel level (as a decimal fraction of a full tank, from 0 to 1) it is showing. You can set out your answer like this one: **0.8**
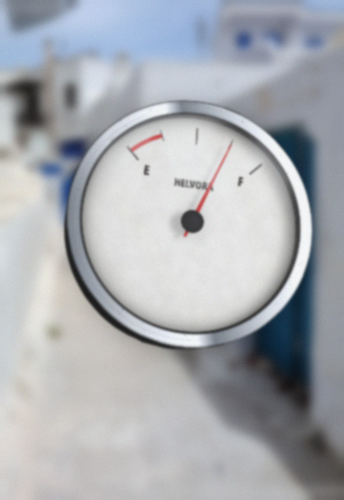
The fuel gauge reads **0.75**
